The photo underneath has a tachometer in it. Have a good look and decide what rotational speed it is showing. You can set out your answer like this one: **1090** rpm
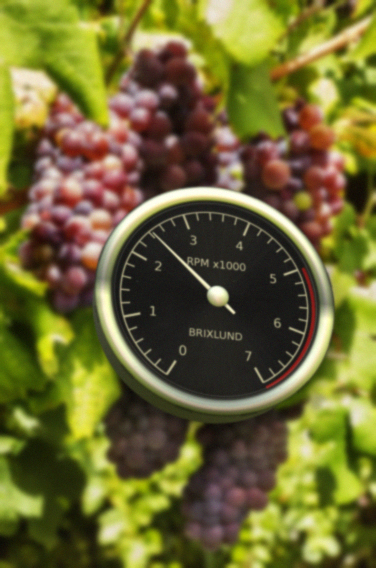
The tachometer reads **2400** rpm
